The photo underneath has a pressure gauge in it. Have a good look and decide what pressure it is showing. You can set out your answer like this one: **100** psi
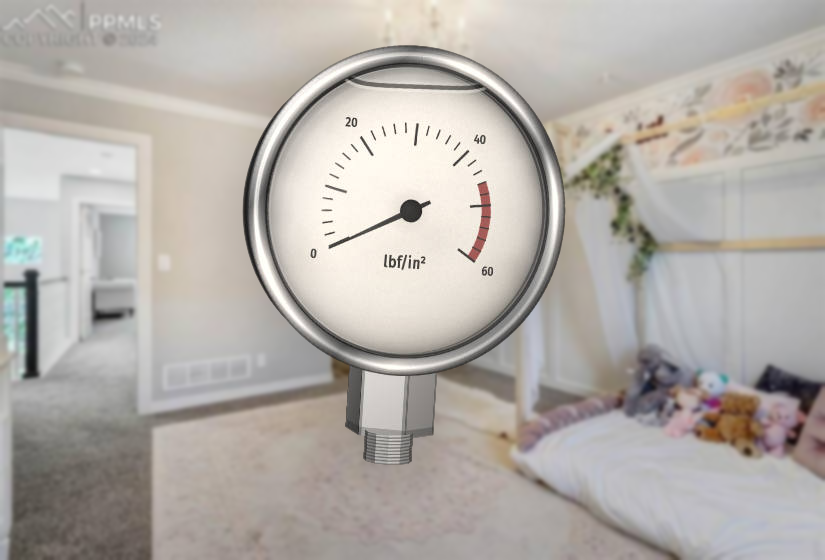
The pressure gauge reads **0** psi
